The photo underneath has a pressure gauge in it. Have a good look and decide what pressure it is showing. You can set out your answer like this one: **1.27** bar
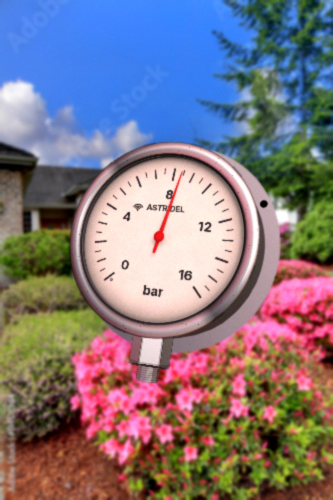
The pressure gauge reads **8.5** bar
